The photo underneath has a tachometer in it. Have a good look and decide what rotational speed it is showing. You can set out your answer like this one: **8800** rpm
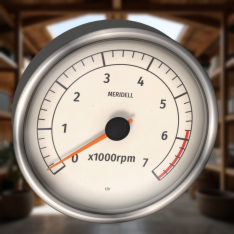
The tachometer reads **200** rpm
